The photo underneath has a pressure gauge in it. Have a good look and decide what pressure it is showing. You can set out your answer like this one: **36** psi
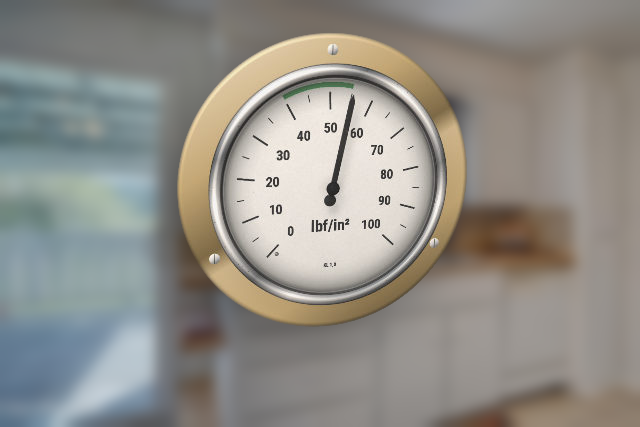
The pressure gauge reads **55** psi
